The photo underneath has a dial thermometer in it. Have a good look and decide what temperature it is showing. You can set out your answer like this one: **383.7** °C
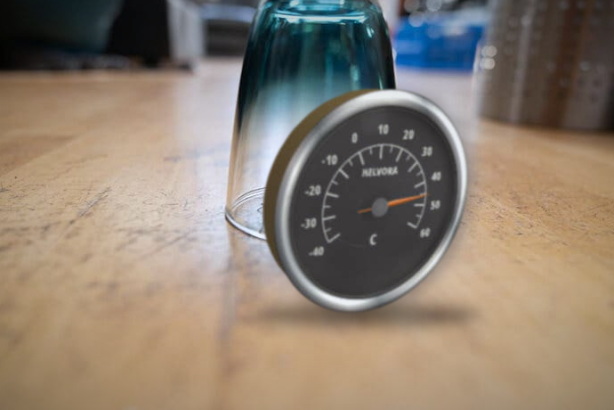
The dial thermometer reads **45** °C
